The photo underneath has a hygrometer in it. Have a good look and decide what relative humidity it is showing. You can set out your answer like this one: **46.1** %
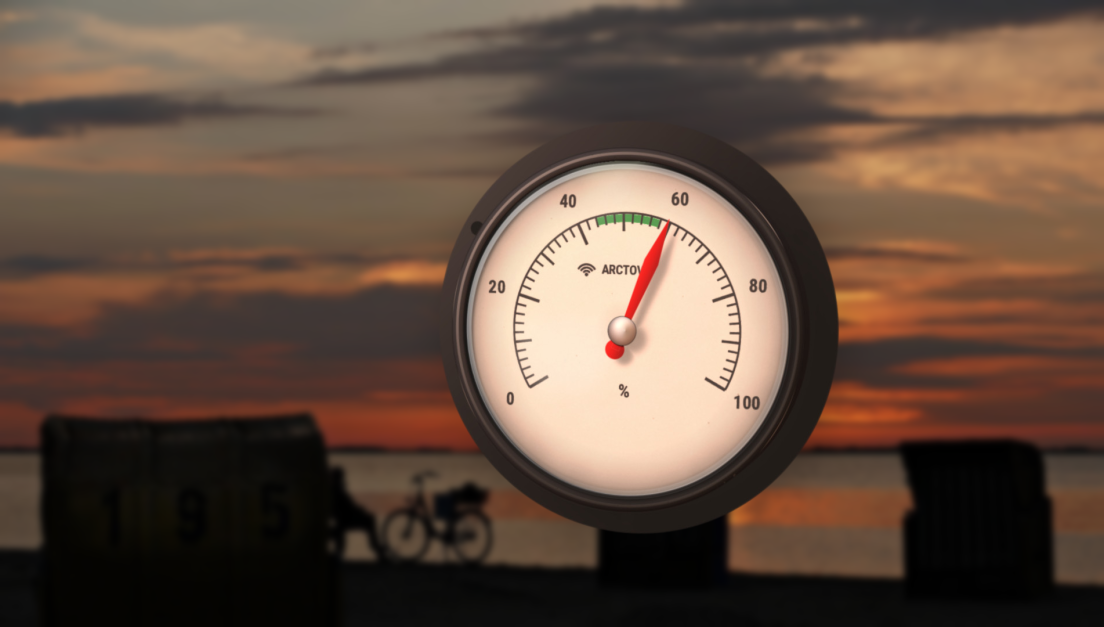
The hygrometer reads **60** %
